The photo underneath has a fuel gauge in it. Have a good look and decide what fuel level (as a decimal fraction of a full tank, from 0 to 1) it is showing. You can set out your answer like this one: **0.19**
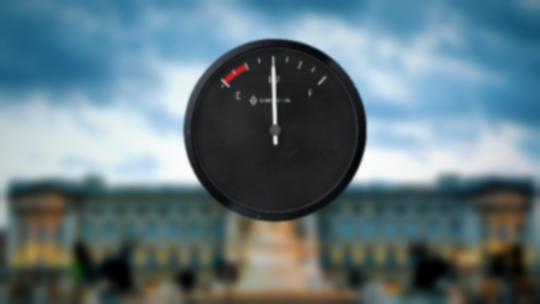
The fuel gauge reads **0.5**
